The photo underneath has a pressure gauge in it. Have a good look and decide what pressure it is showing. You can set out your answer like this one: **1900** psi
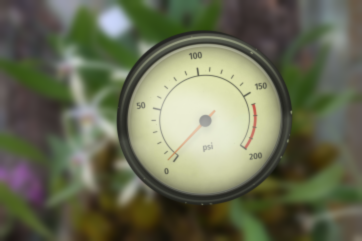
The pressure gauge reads **5** psi
